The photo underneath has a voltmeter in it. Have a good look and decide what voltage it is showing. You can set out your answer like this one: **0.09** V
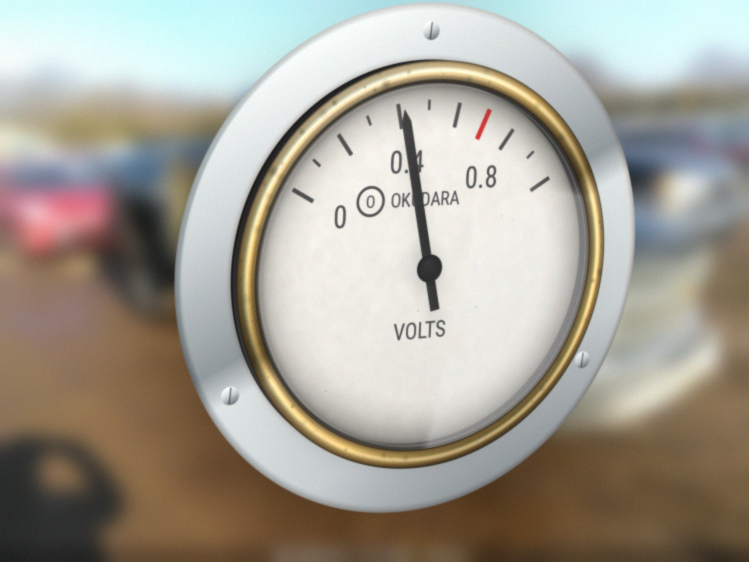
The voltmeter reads **0.4** V
